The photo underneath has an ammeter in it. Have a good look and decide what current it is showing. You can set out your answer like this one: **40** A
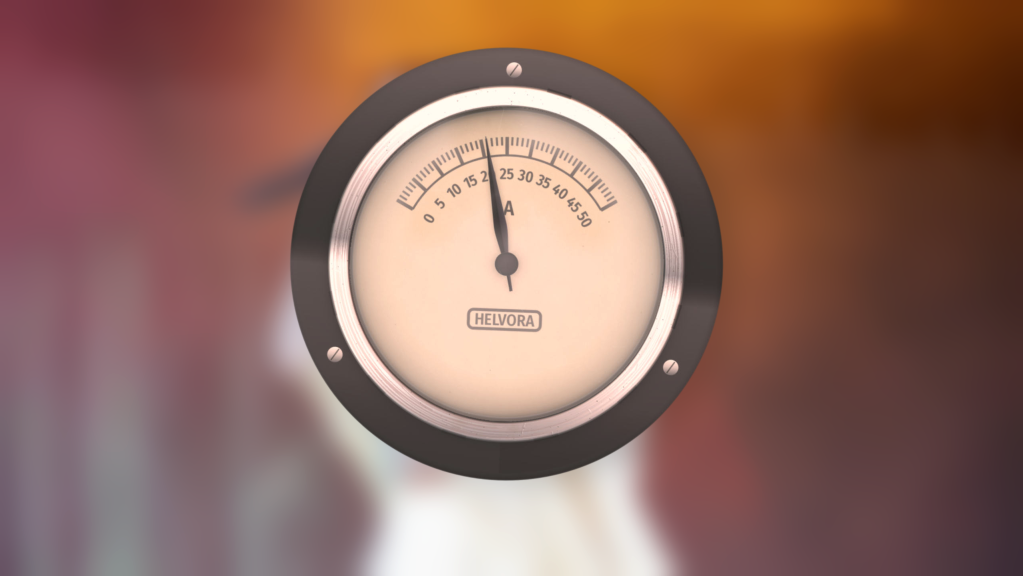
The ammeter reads **21** A
